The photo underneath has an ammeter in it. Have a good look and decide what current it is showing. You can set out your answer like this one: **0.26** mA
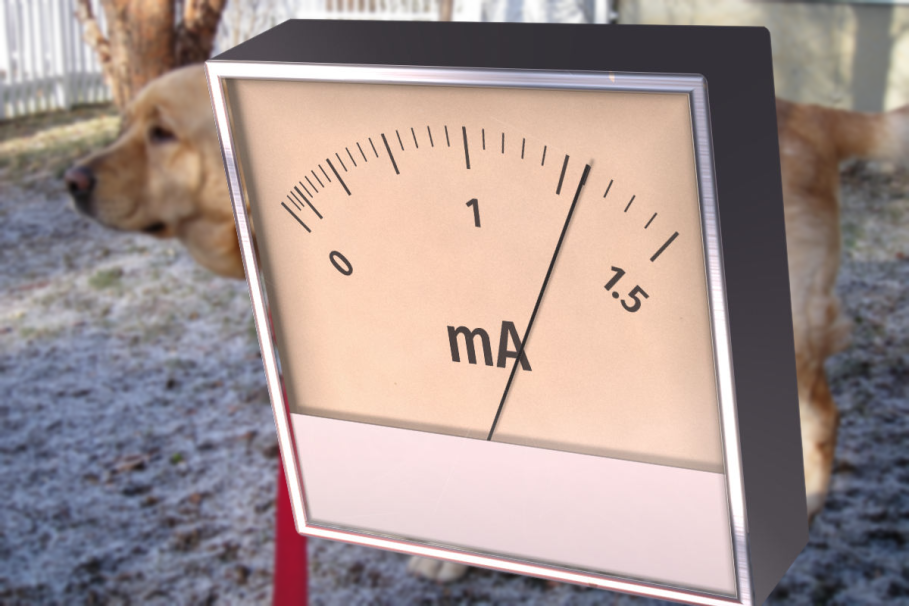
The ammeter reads **1.3** mA
